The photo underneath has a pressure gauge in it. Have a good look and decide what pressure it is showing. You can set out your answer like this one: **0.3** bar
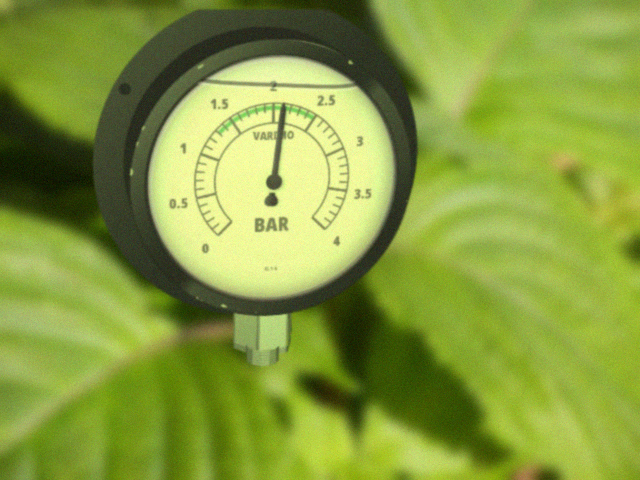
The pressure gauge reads **2.1** bar
